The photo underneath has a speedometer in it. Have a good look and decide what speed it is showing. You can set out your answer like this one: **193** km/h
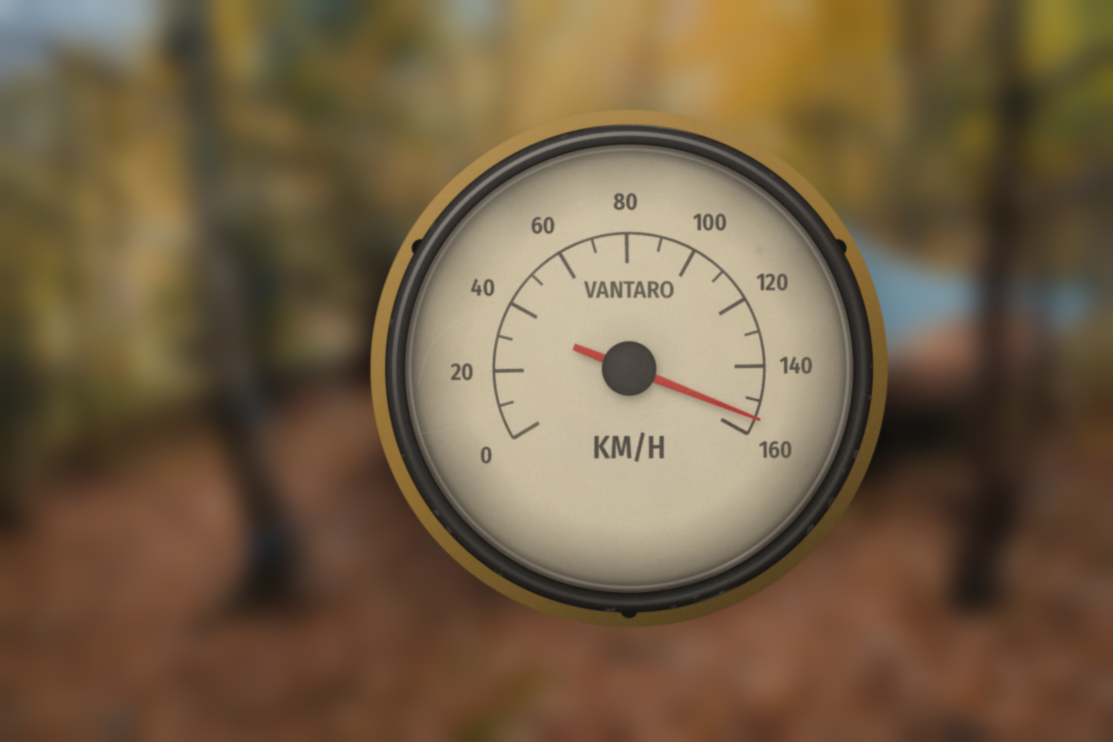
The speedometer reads **155** km/h
